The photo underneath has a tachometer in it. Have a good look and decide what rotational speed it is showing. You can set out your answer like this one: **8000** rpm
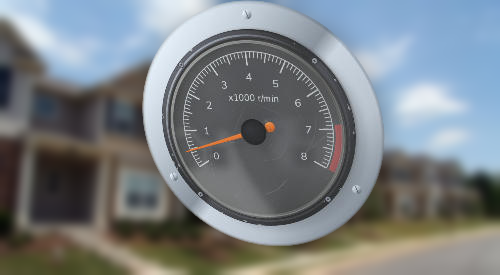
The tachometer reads **500** rpm
